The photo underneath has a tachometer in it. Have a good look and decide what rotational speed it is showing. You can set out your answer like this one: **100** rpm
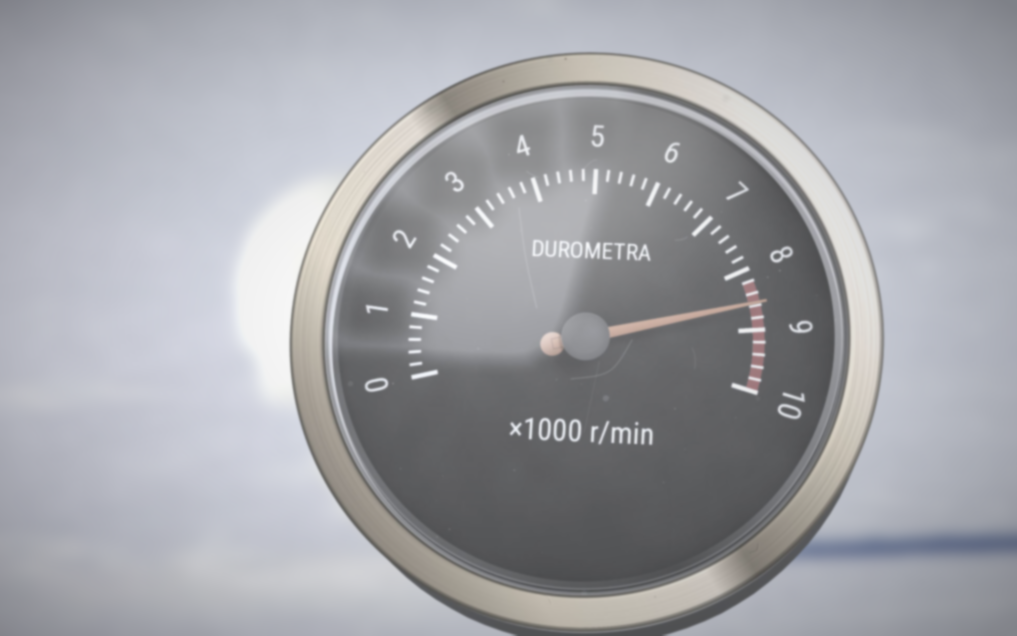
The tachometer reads **8600** rpm
